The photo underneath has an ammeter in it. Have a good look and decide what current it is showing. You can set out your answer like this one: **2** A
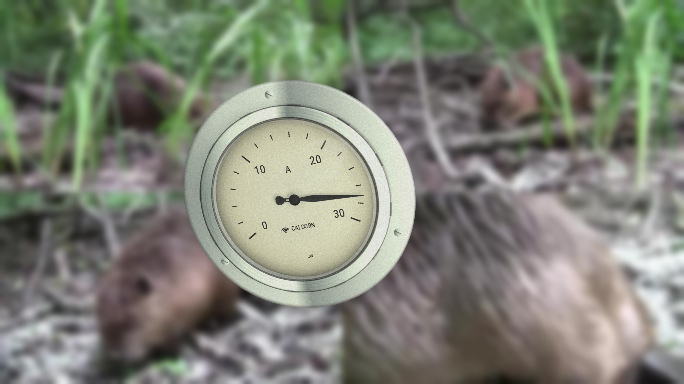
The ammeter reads **27** A
